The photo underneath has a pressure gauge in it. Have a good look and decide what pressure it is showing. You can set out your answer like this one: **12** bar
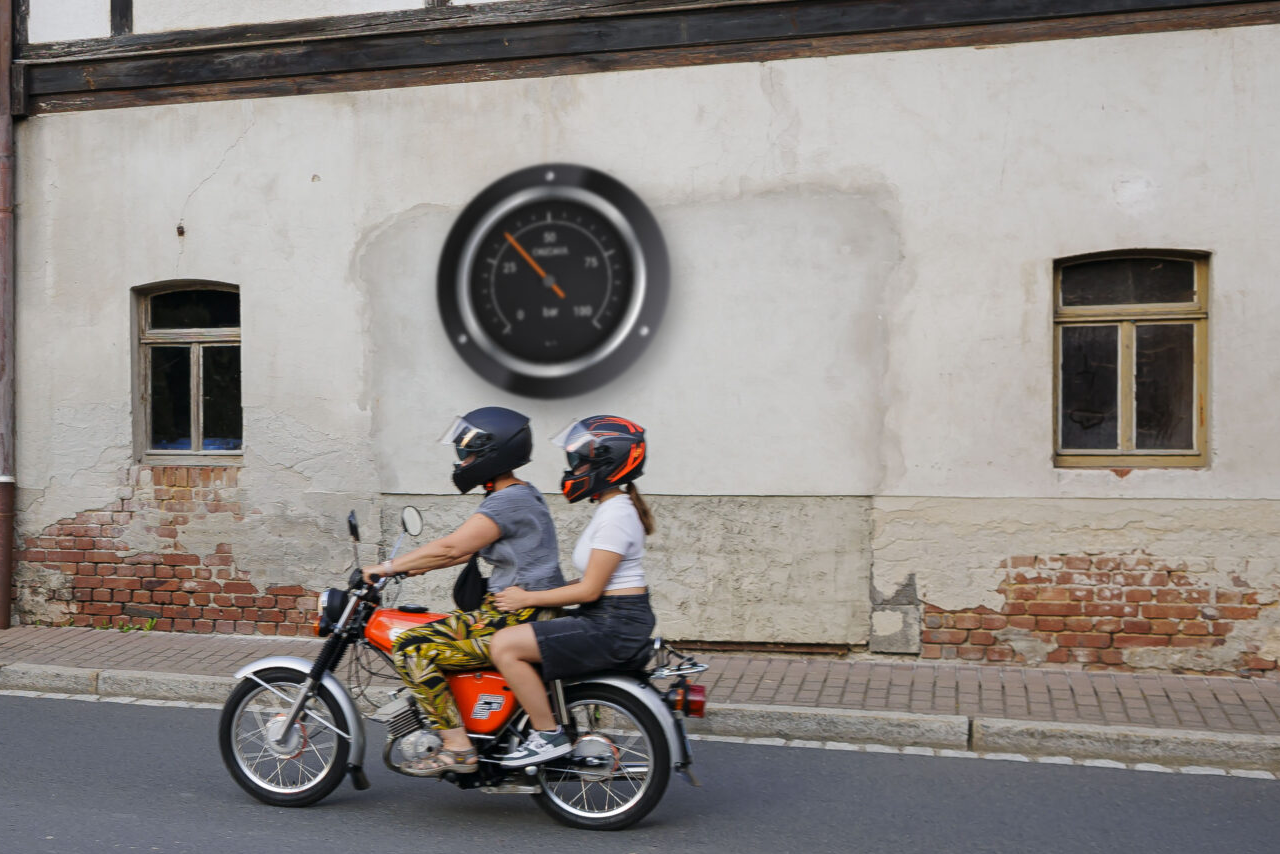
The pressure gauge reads **35** bar
